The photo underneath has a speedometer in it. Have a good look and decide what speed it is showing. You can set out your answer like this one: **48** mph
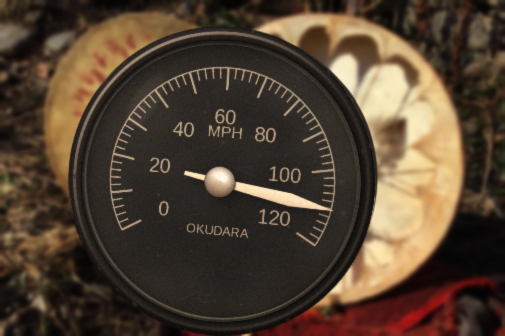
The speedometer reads **110** mph
